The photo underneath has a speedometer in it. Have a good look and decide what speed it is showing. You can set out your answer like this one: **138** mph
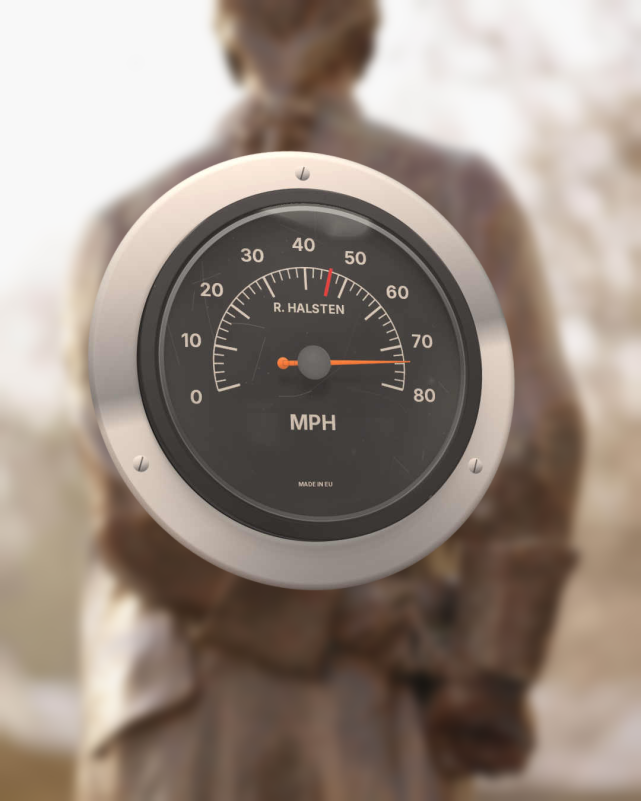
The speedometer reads **74** mph
